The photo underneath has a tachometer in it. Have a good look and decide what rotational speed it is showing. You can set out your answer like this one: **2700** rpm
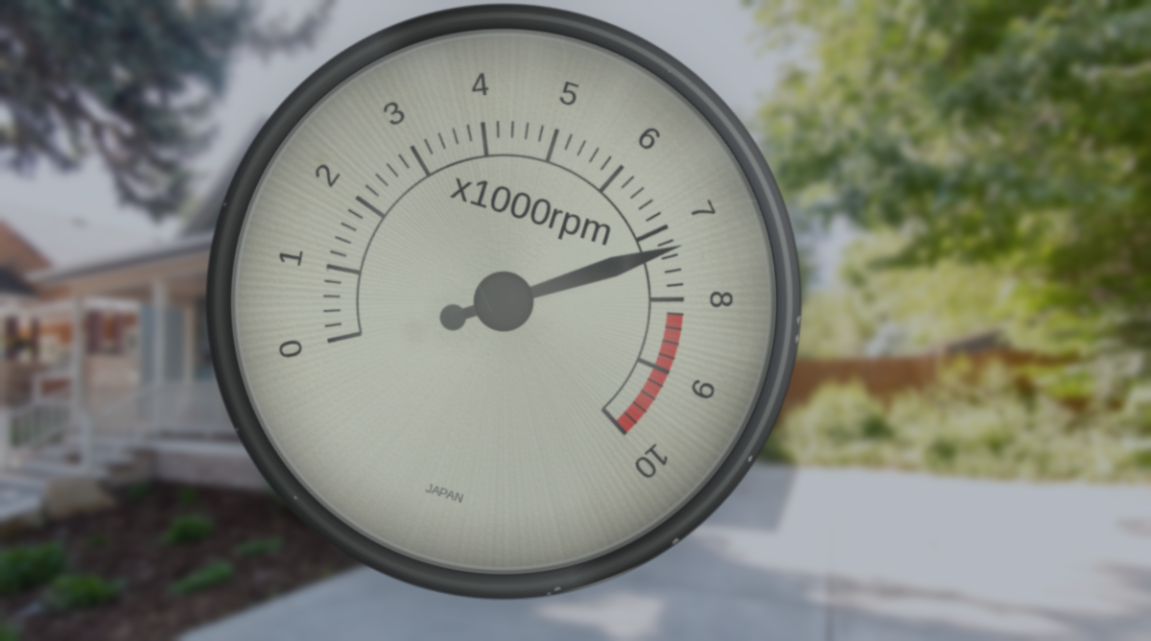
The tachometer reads **7300** rpm
